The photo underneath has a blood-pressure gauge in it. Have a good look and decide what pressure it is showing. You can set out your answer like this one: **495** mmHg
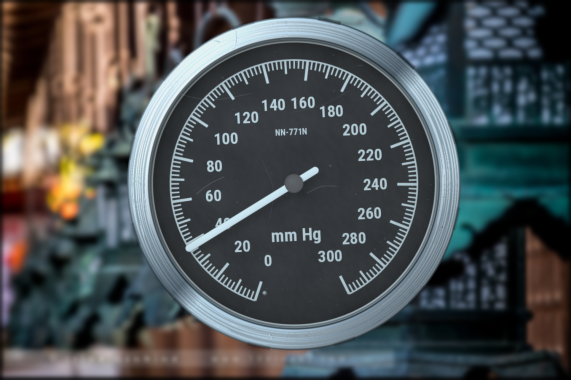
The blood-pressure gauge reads **38** mmHg
